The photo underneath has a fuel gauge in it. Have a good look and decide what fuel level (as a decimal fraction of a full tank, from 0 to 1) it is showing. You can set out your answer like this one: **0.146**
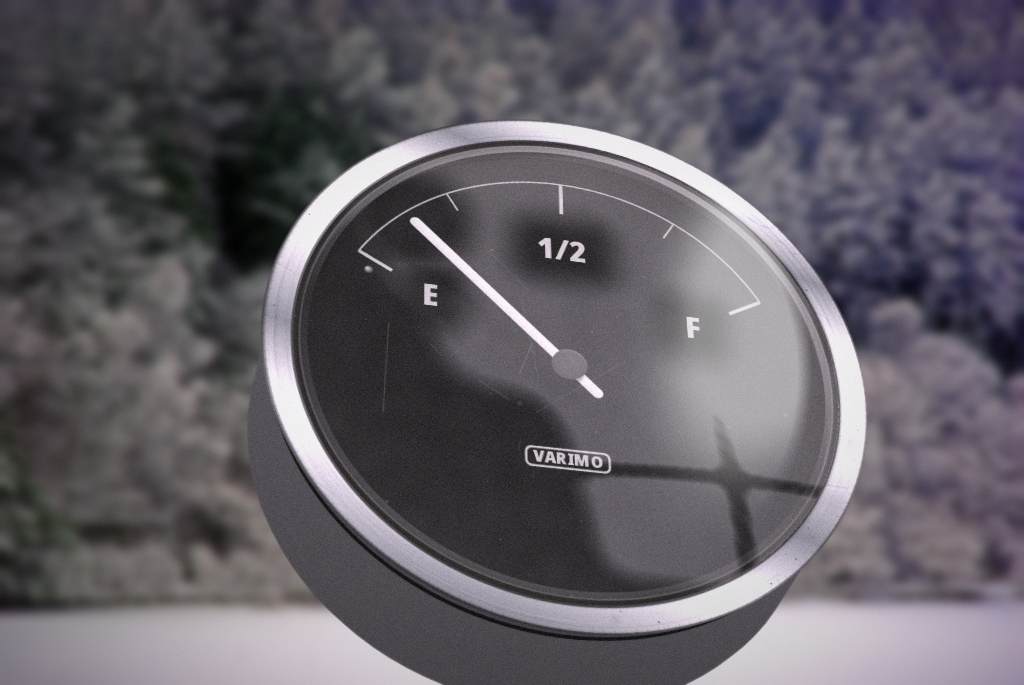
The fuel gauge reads **0.125**
